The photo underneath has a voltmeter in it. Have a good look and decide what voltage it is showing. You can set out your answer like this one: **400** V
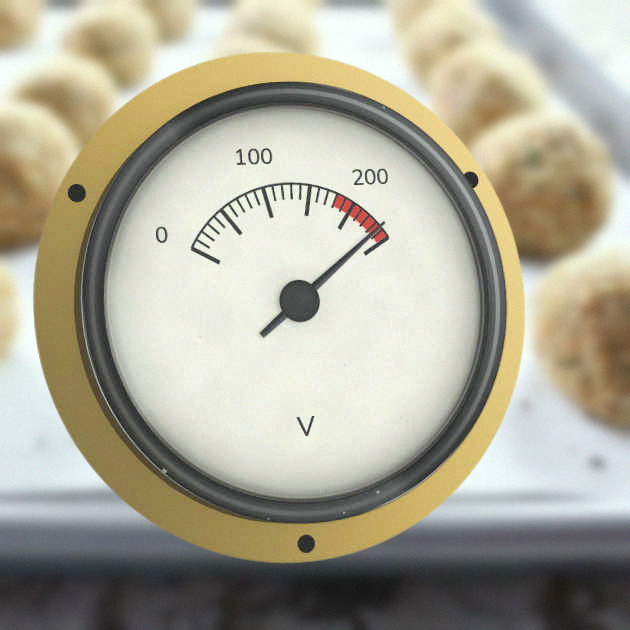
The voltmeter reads **235** V
